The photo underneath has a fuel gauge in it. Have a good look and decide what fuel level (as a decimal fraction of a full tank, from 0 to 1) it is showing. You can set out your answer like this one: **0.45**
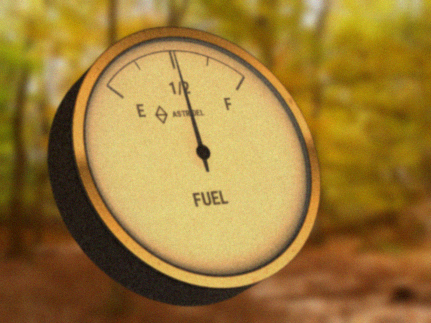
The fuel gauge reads **0.5**
